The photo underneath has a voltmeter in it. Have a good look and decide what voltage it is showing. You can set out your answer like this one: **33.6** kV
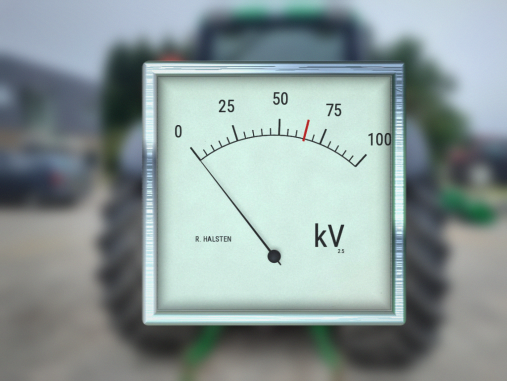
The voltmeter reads **0** kV
